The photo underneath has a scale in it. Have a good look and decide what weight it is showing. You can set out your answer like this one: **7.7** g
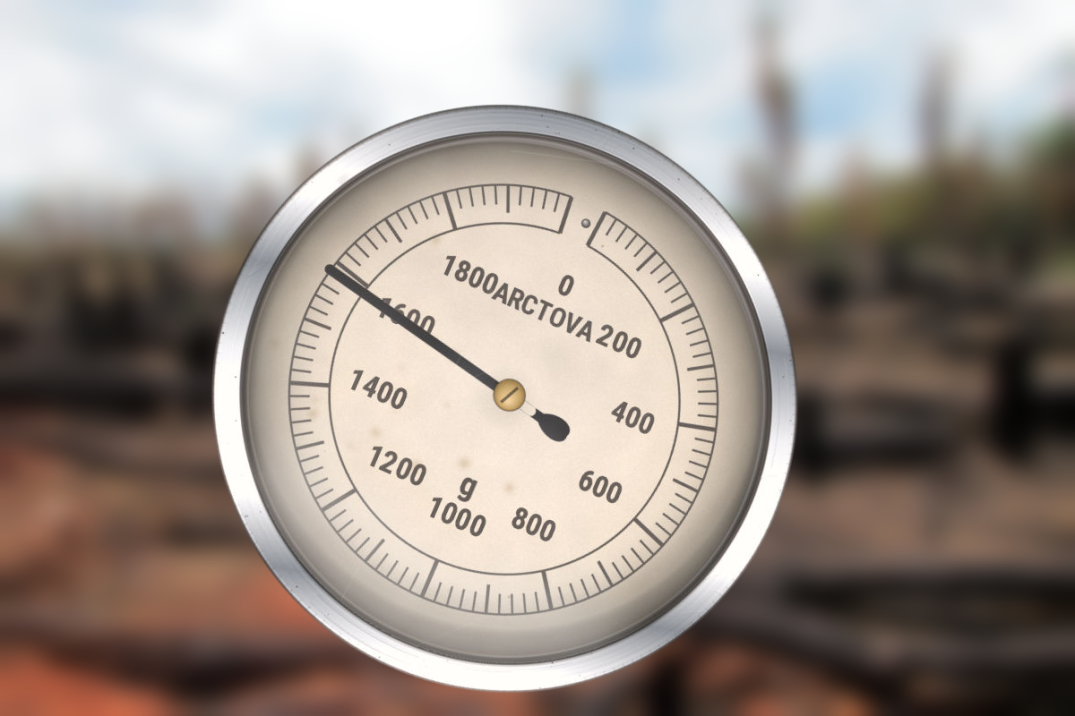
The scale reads **1580** g
